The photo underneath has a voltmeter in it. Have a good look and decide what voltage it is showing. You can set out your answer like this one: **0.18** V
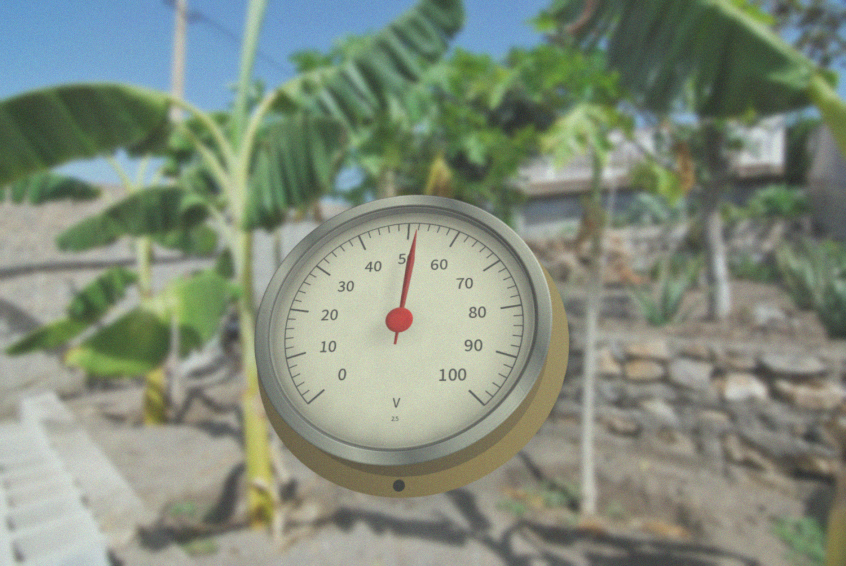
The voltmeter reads **52** V
